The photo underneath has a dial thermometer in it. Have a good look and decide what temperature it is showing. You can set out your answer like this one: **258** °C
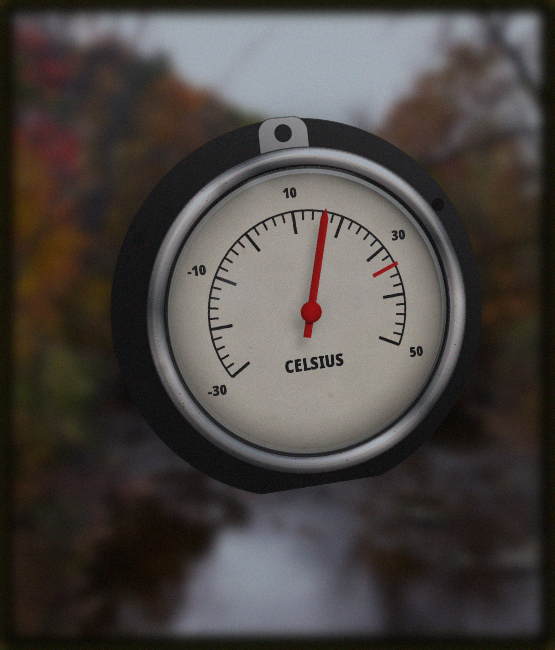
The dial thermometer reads **16** °C
